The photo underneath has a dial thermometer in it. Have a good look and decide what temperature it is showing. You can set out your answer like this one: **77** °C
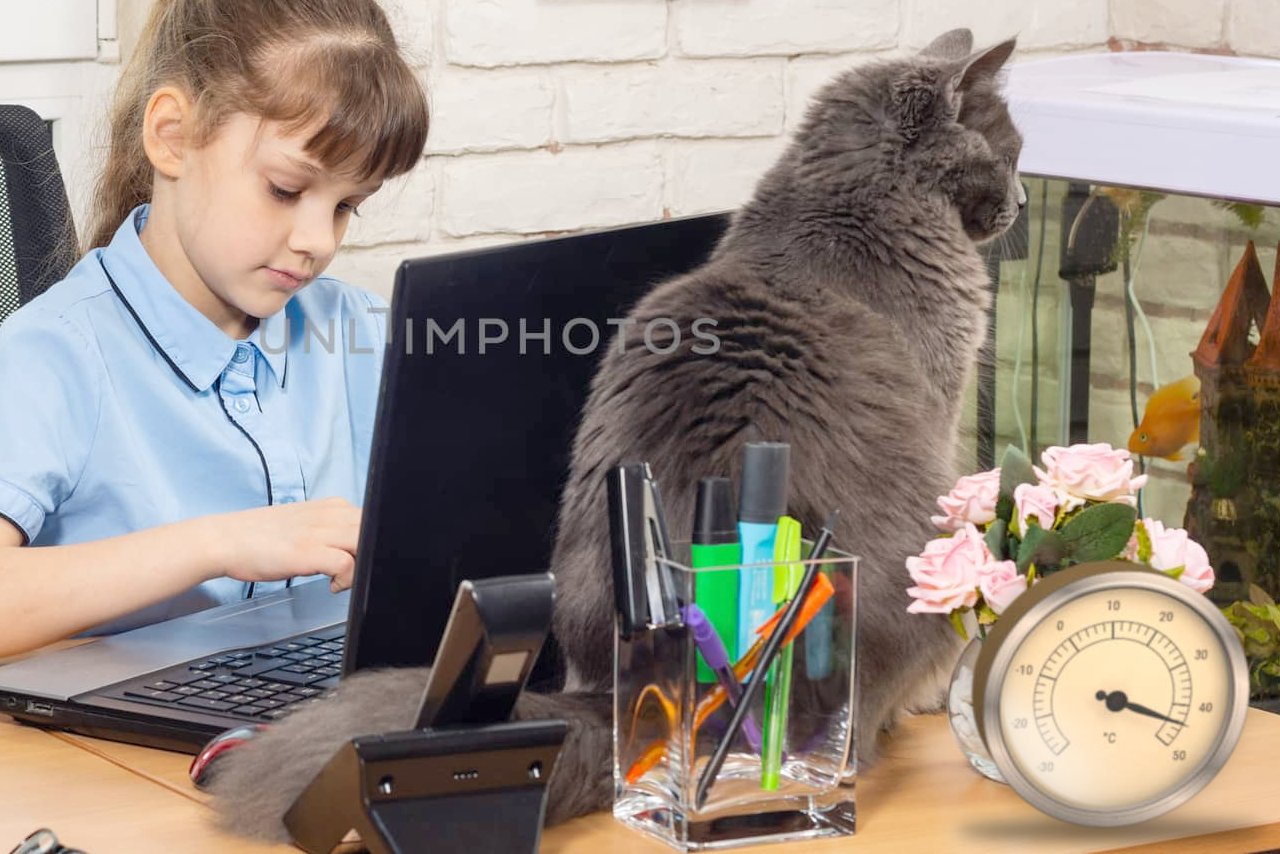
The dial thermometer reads **44** °C
